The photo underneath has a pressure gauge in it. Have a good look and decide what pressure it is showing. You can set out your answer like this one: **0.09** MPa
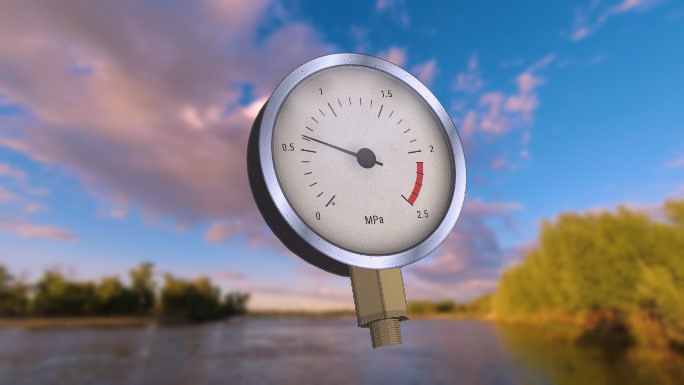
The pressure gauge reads **0.6** MPa
